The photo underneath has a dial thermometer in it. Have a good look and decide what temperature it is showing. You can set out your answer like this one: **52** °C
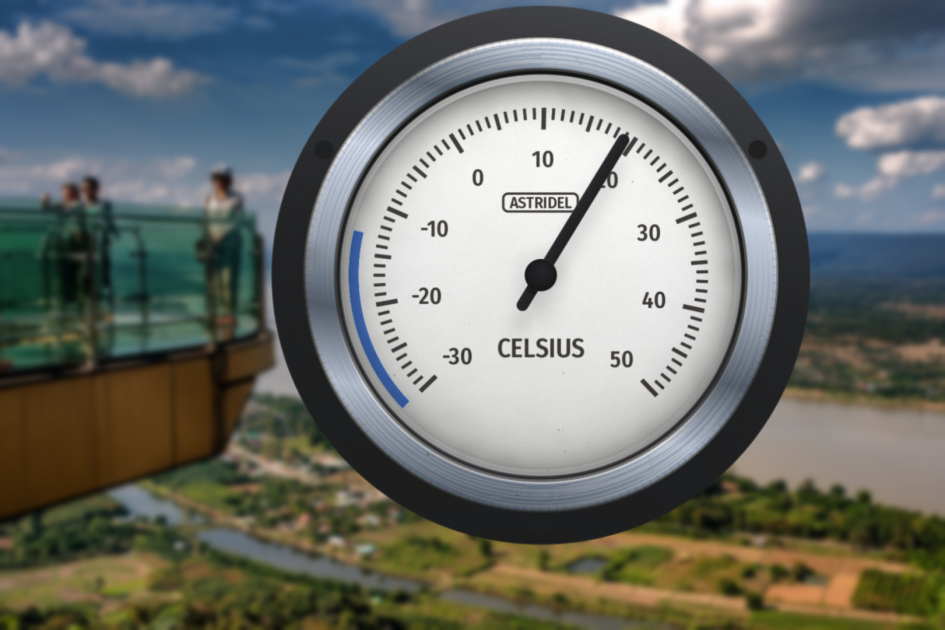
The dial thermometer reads **19** °C
